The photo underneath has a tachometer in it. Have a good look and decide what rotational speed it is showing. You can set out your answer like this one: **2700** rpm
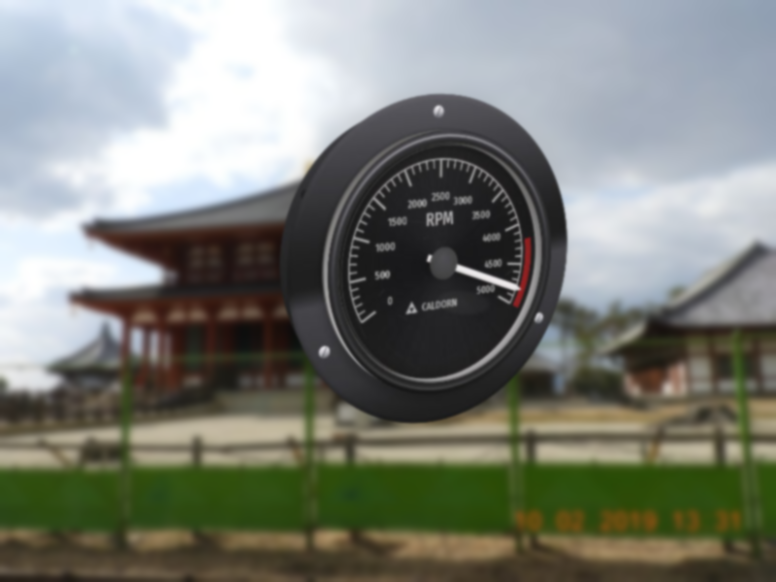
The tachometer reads **4800** rpm
